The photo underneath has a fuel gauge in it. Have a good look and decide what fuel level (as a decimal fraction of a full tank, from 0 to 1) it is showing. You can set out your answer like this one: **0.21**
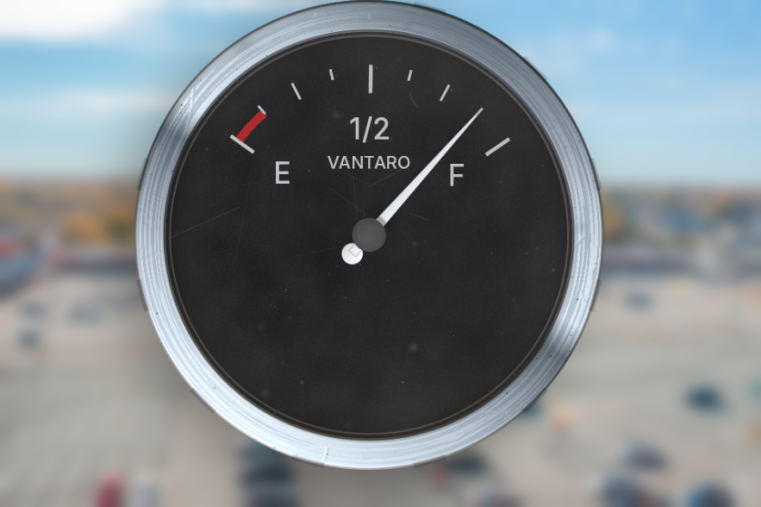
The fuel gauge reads **0.875**
